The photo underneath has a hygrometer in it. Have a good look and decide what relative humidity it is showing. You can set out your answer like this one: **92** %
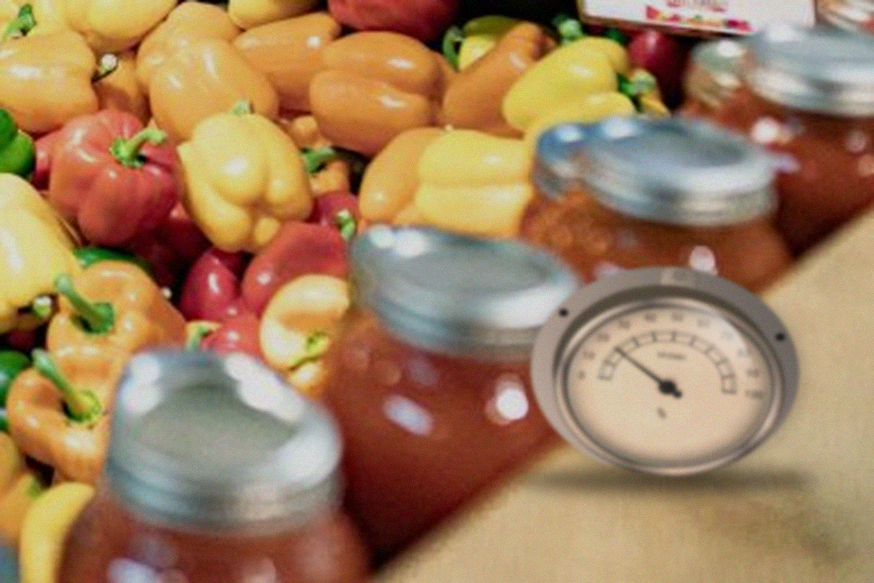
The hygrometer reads **20** %
